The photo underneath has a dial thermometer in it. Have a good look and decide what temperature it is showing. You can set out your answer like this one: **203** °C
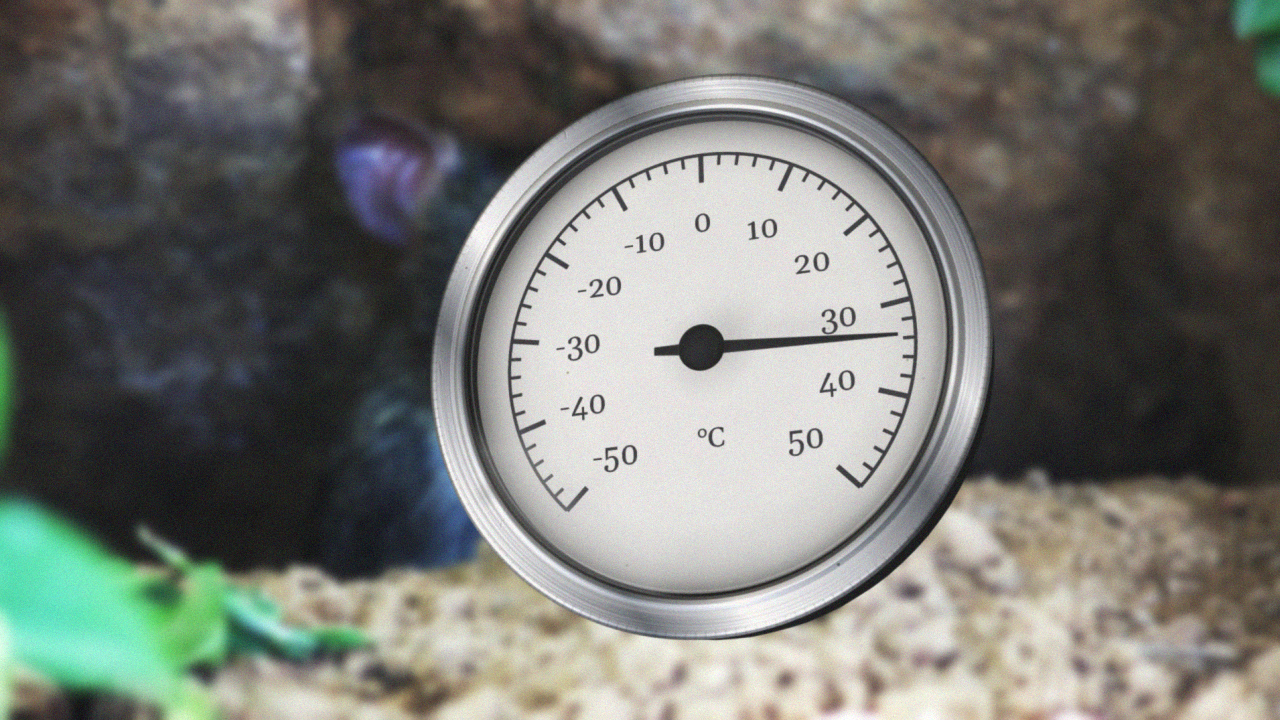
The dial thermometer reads **34** °C
